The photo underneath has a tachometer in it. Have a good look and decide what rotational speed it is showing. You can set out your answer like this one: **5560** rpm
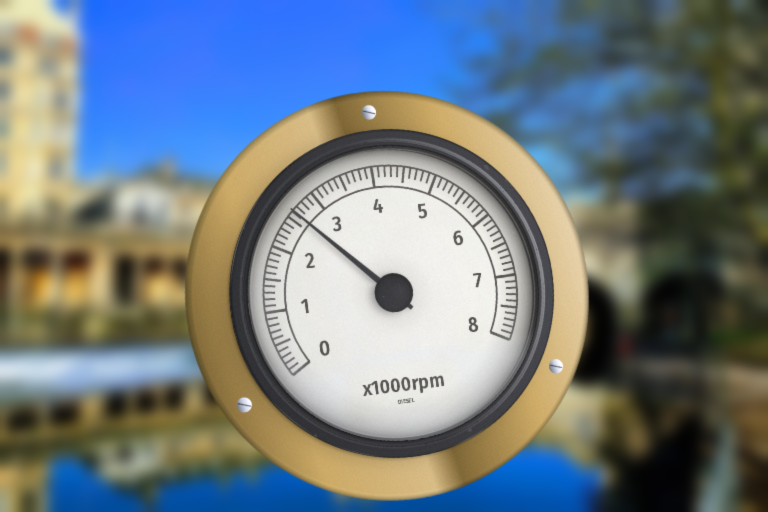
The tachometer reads **2600** rpm
